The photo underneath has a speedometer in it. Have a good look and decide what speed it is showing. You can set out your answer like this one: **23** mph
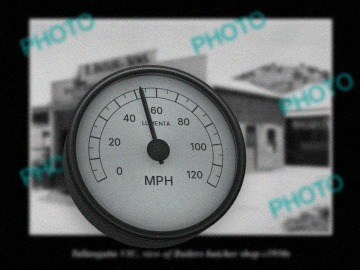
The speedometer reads **52.5** mph
